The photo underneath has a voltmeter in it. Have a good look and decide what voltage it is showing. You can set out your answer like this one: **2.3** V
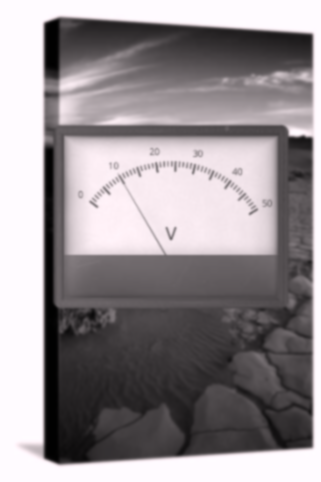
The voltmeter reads **10** V
